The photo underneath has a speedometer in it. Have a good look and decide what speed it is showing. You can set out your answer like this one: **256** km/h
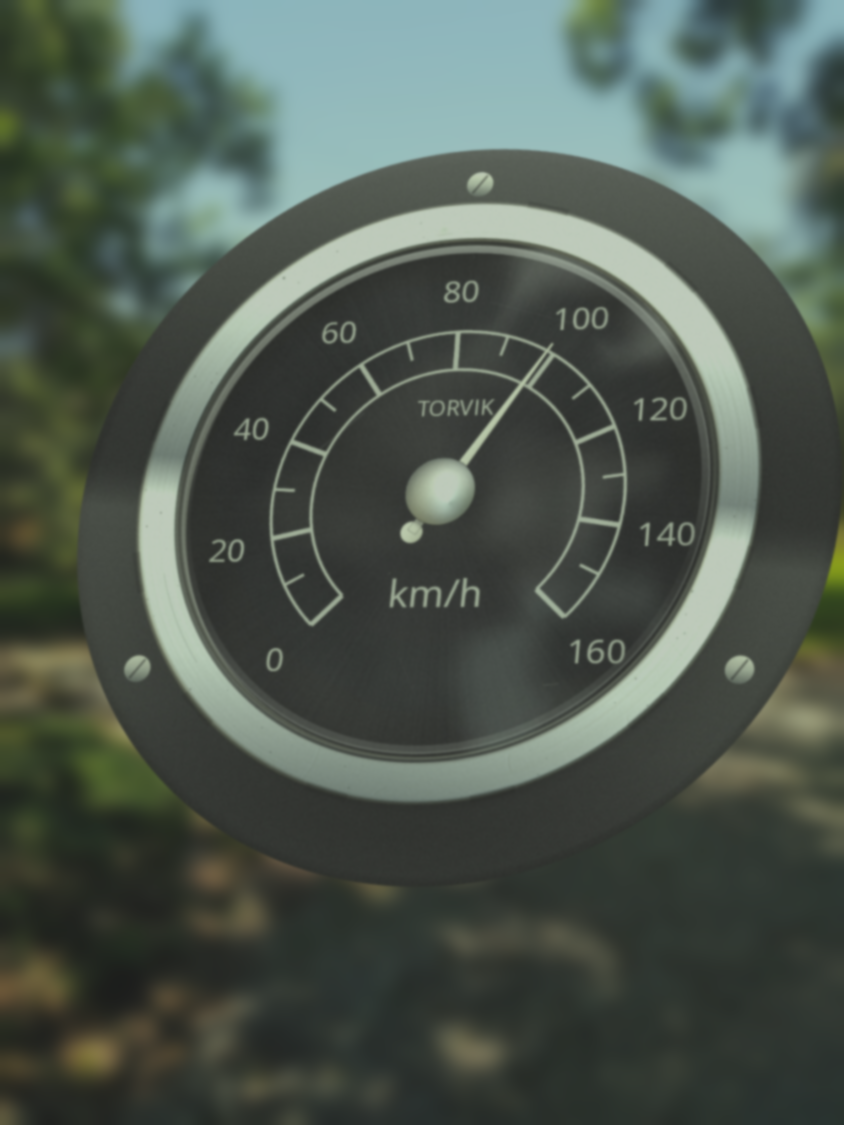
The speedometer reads **100** km/h
